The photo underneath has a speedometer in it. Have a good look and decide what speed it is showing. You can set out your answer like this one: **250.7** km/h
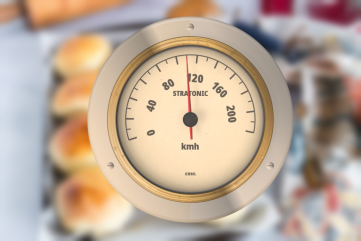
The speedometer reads **110** km/h
